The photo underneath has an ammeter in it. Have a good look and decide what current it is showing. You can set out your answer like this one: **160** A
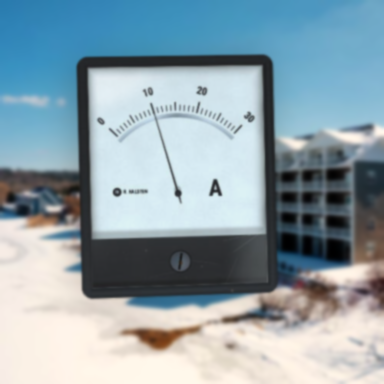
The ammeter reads **10** A
